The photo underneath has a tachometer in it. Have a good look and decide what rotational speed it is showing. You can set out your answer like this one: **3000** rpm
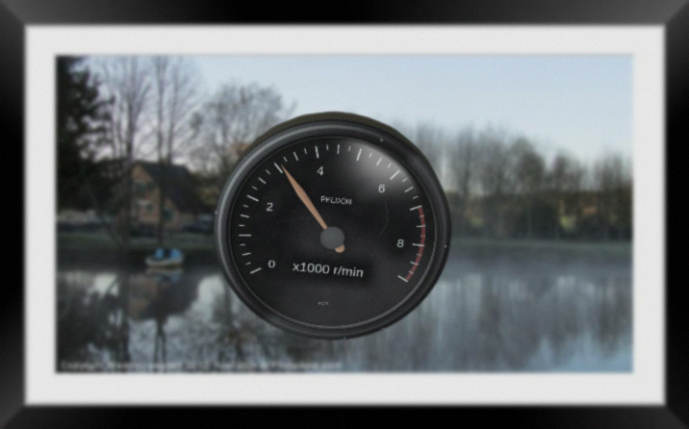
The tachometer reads **3125** rpm
